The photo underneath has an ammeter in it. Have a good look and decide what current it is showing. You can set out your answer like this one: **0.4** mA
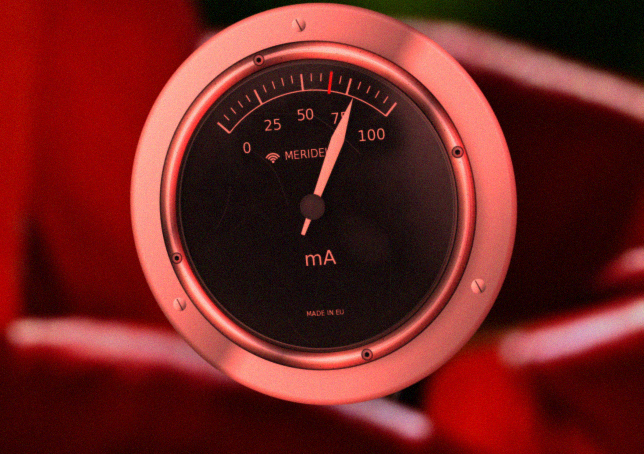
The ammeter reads **80** mA
